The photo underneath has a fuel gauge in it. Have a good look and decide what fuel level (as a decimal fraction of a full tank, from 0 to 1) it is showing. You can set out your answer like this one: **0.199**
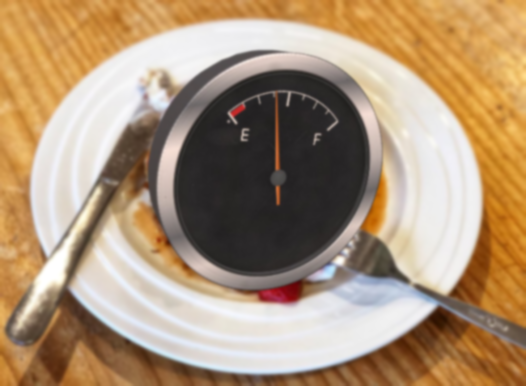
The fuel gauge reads **0.375**
